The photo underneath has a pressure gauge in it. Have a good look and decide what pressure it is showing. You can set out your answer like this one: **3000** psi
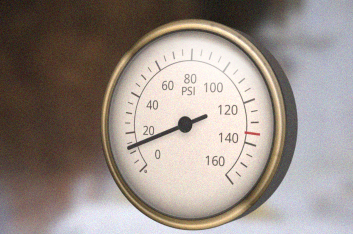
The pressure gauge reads **12.5** psi
